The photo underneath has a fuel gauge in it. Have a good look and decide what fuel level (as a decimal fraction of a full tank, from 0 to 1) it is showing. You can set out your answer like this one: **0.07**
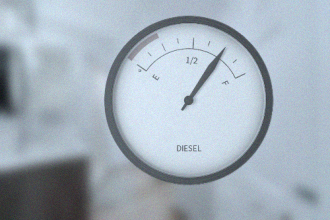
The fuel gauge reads **0.75**
